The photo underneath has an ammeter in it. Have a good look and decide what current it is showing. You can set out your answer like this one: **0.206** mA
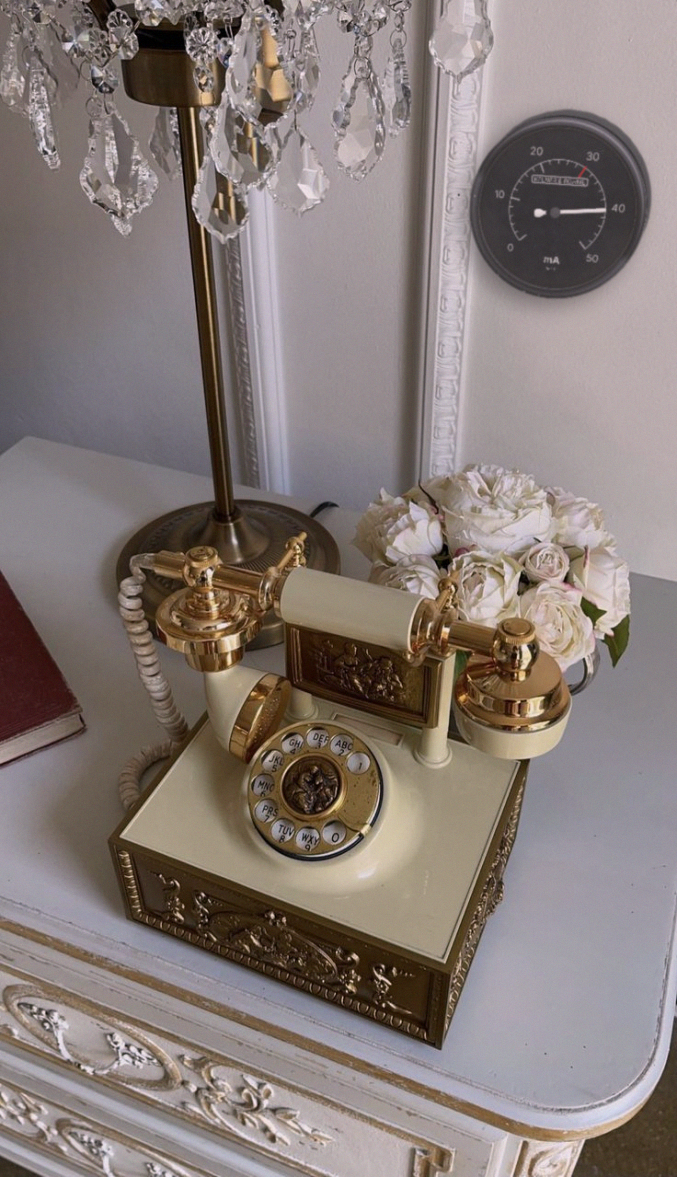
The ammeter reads **40** mA
